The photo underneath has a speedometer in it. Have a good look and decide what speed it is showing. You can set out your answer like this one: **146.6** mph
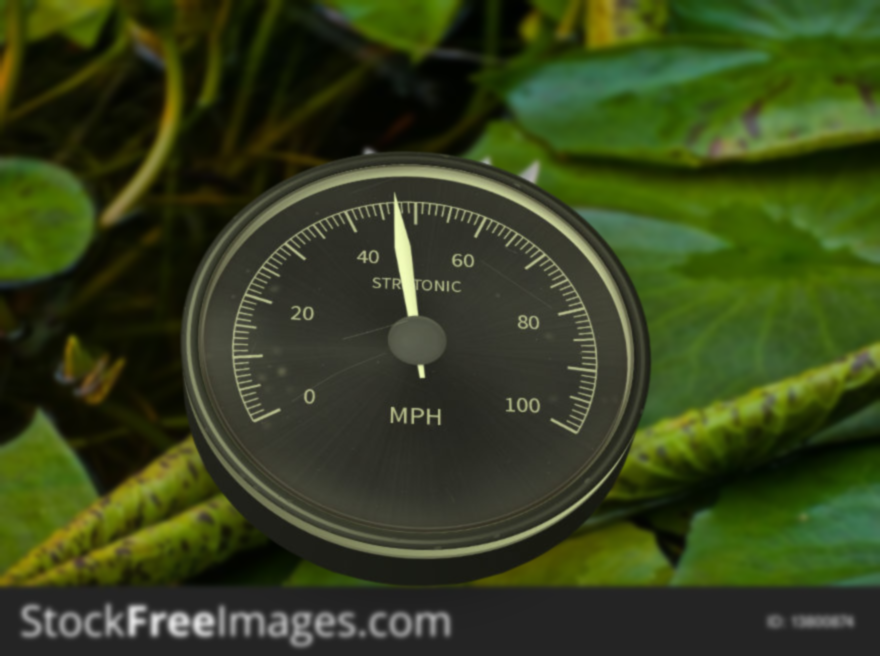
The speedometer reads **47** mph
